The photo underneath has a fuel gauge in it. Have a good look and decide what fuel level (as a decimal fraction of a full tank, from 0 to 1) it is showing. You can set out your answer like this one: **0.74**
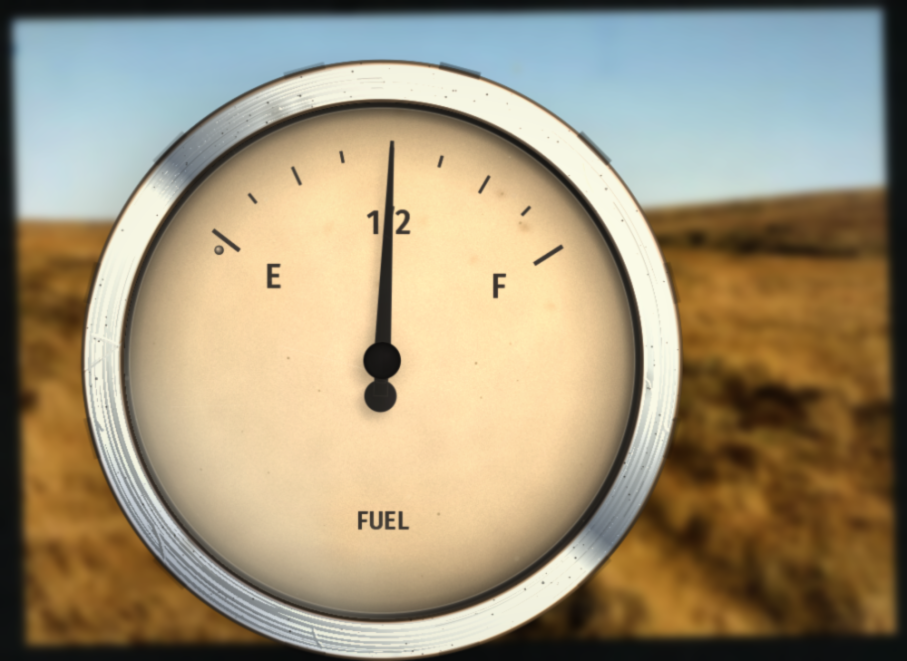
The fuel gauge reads **0.5**
